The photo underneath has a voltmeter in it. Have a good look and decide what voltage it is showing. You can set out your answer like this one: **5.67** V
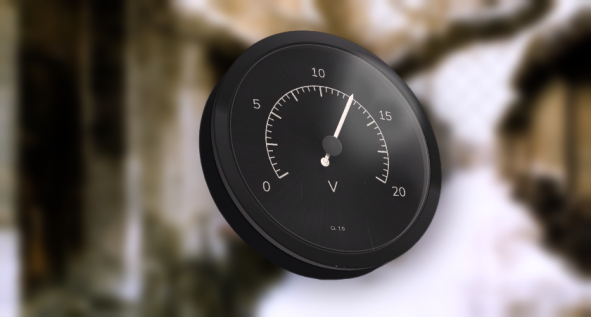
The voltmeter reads **12.5** V
